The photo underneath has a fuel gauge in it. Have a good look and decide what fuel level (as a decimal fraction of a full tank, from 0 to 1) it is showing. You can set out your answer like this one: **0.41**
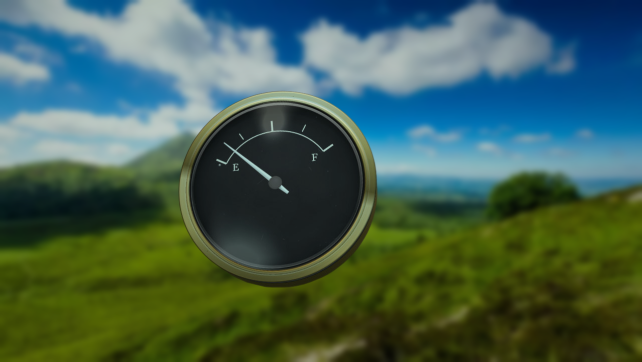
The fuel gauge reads **0.125**
